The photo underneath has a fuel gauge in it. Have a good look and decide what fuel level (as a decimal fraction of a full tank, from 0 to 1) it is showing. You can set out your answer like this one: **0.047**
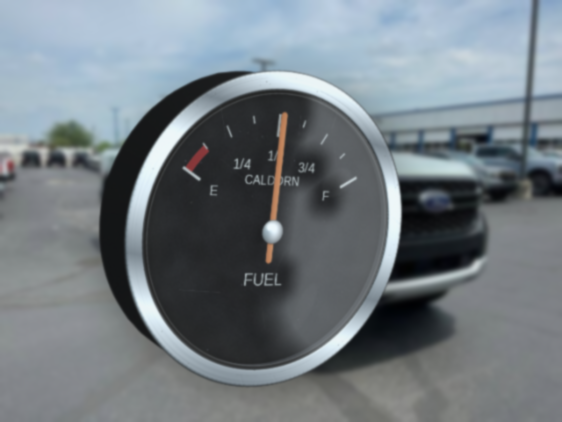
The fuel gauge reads **0.5**
